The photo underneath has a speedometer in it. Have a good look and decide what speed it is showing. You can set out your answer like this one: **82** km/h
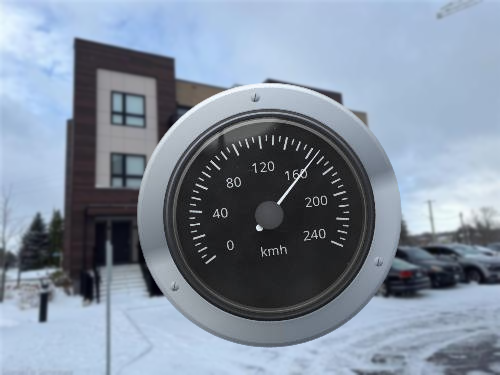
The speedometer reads **165** km/h
